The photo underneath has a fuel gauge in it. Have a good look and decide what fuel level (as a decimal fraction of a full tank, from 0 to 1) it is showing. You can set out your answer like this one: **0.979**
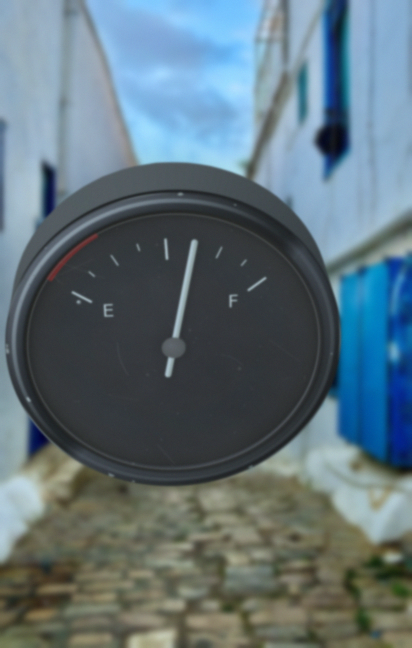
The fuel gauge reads **0.625**
